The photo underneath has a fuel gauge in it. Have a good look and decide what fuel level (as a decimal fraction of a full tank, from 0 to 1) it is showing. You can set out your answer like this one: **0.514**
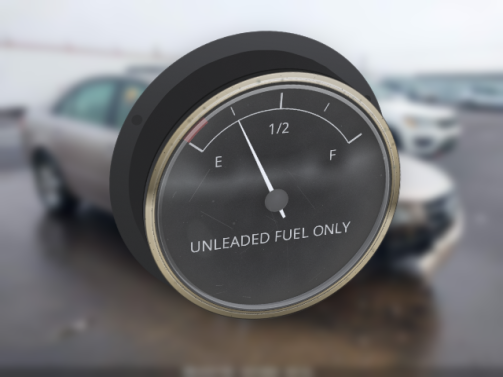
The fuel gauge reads **0.25**
